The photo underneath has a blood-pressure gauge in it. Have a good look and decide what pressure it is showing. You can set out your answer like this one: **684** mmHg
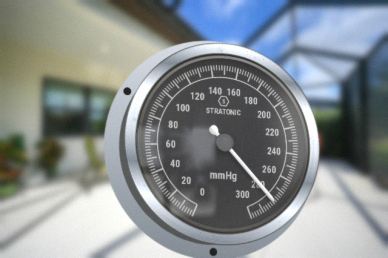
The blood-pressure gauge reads **280** mmHg
